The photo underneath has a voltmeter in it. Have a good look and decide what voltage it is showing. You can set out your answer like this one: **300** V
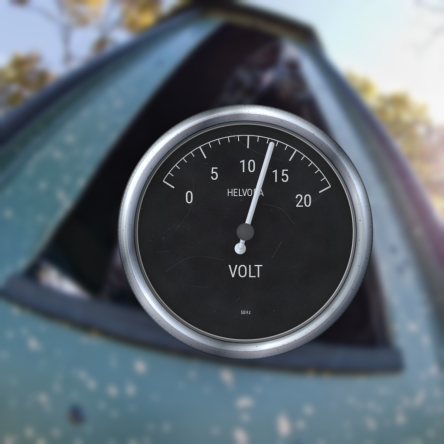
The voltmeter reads **12.5** V
